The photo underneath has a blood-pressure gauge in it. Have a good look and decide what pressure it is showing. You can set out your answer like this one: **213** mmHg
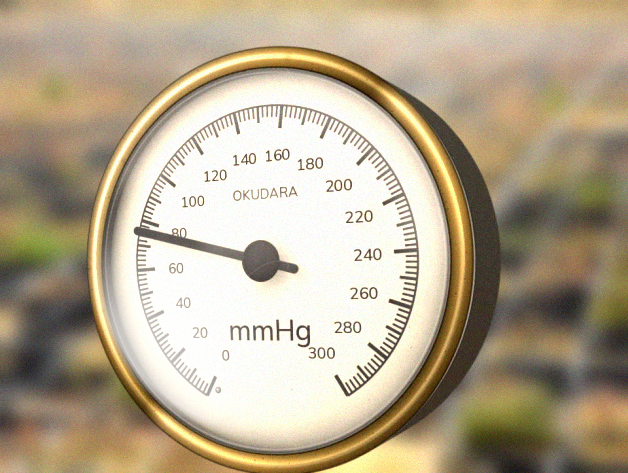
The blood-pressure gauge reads **76** mmHg
